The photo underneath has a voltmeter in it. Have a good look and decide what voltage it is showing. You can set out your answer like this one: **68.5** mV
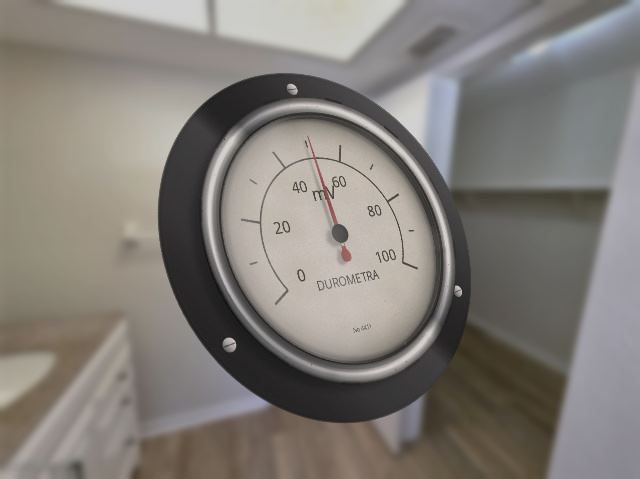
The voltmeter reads **50** mV
